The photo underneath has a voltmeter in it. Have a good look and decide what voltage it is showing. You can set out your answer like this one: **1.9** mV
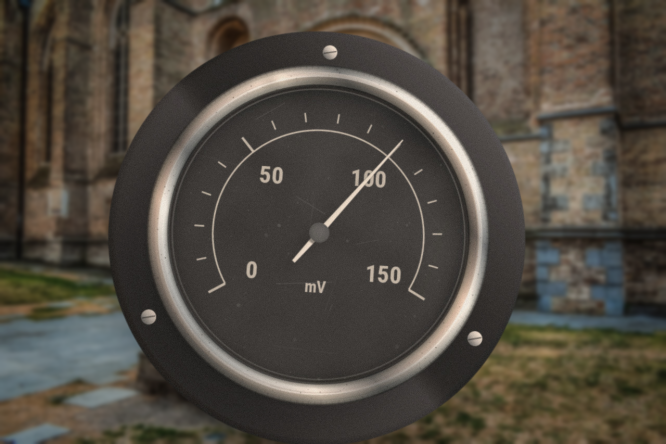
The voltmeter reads **100** mV
